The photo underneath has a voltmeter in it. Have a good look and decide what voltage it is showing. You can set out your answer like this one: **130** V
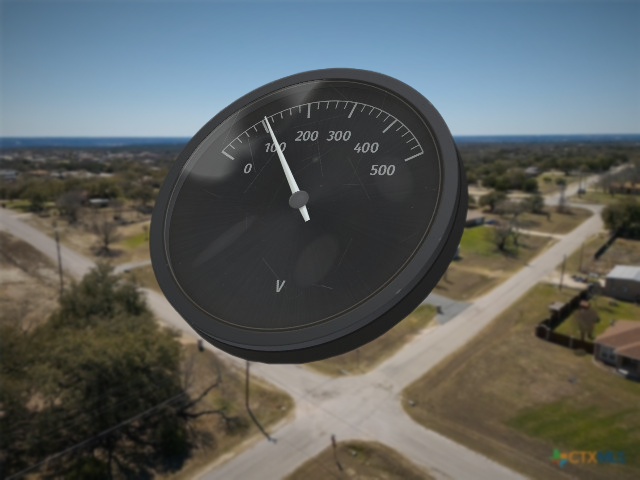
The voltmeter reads **110** V
